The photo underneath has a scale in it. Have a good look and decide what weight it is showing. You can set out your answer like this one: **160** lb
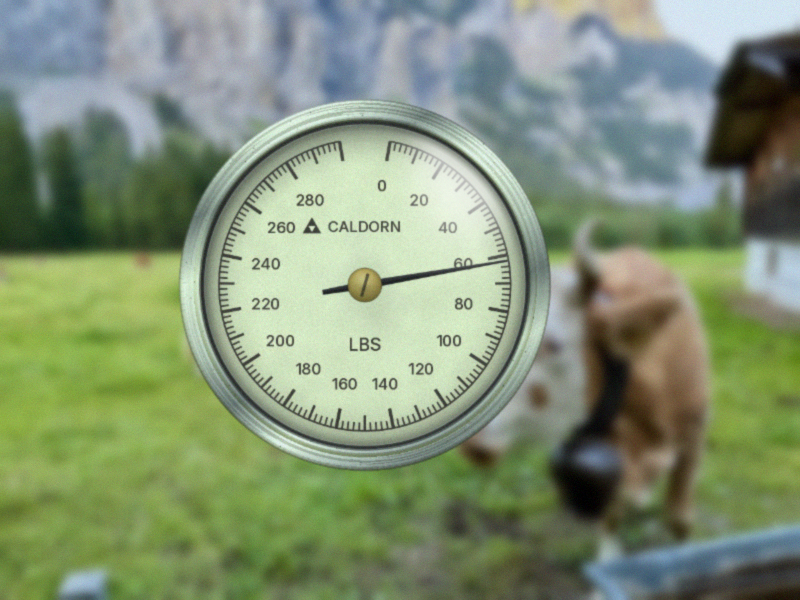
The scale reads **62** lb
